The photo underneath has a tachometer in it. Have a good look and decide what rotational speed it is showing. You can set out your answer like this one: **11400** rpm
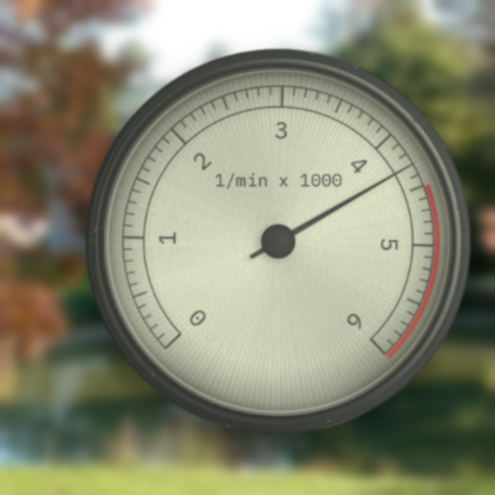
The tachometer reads **4300** rpm
